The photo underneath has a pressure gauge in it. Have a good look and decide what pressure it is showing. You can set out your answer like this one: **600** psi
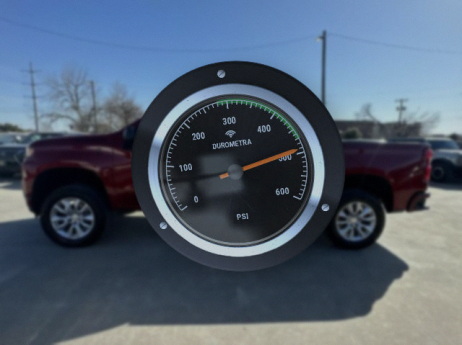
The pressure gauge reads **490** psi
